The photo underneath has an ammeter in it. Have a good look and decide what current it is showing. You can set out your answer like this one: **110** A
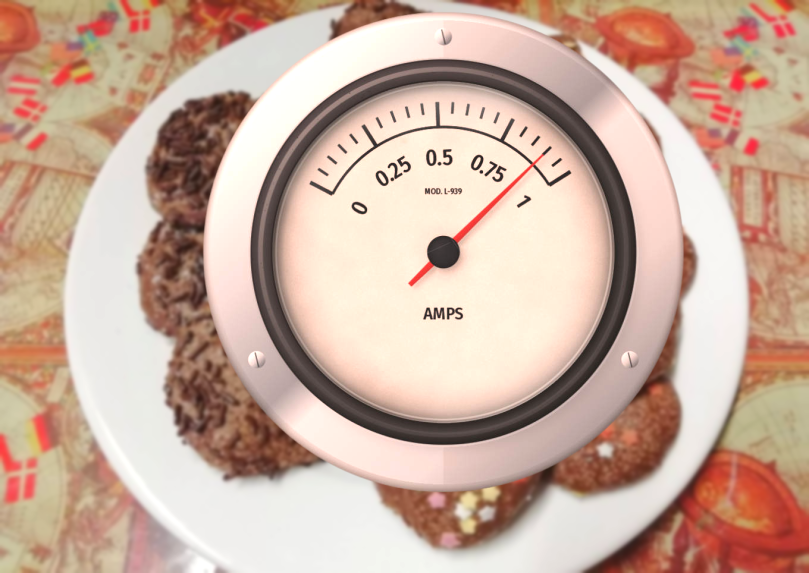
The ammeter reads **0.9** A
